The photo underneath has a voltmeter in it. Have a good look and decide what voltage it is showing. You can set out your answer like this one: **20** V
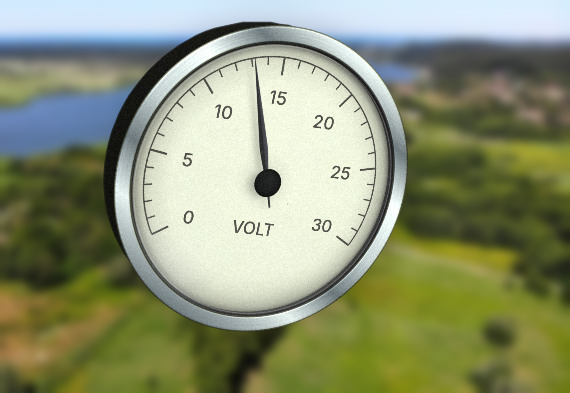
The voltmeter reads **13** V
